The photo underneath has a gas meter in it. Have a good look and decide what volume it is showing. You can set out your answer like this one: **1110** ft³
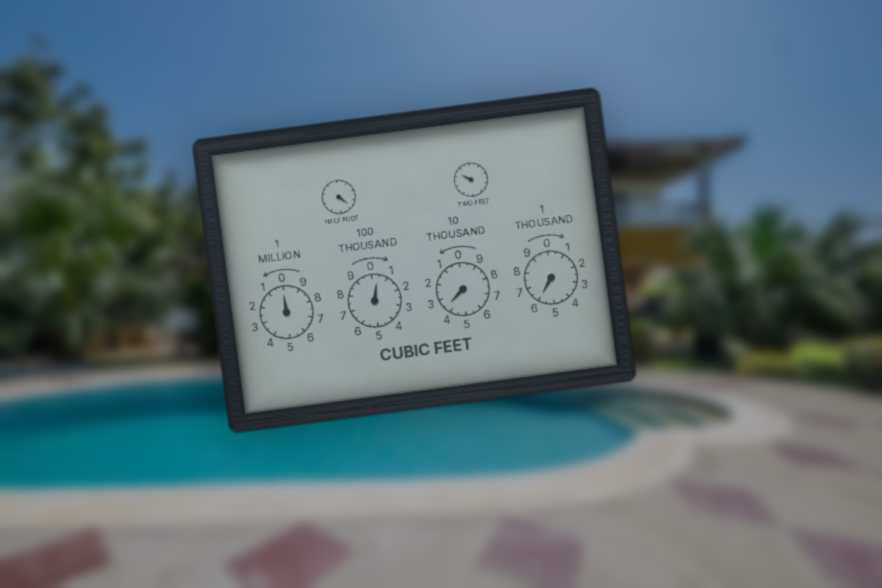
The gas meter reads **3600** ft³
